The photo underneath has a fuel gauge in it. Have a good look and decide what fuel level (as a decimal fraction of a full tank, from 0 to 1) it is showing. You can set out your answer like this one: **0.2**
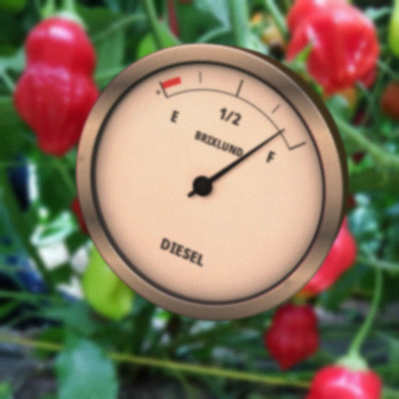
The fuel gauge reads **0.875**
